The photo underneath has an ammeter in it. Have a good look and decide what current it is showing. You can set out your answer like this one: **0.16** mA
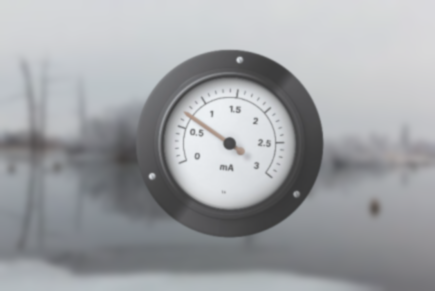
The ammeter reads **0.7** mA
